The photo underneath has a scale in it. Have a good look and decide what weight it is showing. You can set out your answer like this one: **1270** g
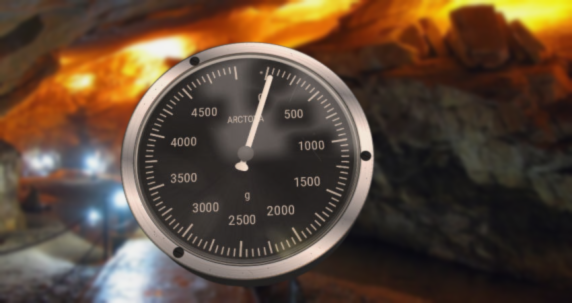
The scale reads **50** g
